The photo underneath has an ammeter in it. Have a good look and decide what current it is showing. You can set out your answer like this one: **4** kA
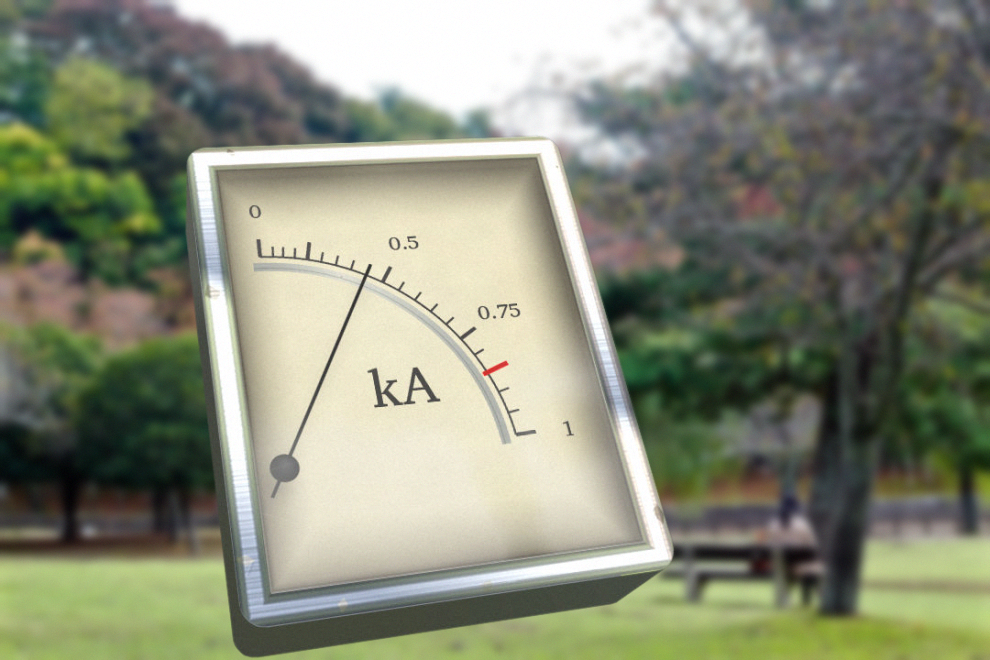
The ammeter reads **0.45** kA
